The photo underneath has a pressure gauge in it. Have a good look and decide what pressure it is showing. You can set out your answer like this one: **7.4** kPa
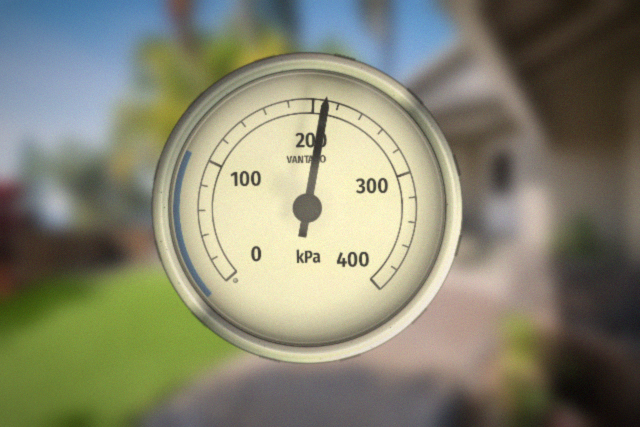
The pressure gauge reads **210** kPa
